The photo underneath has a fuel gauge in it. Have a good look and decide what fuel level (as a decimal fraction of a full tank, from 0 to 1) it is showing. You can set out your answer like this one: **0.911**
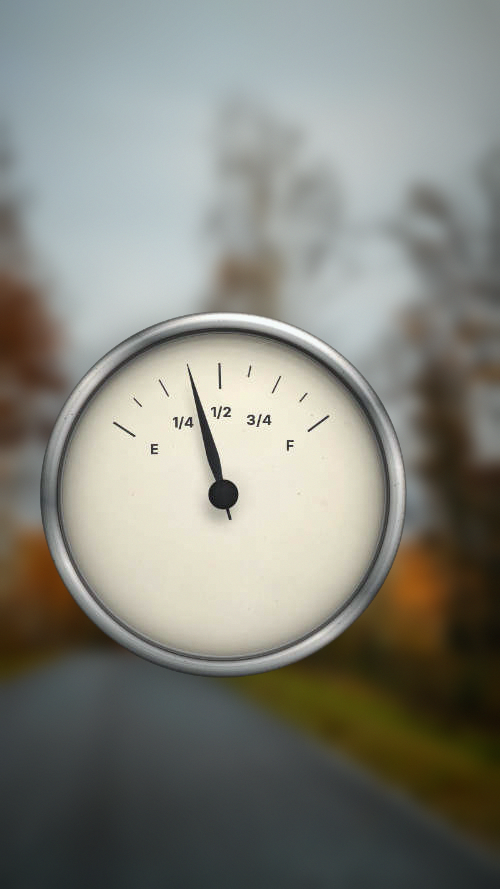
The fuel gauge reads **0.375**
